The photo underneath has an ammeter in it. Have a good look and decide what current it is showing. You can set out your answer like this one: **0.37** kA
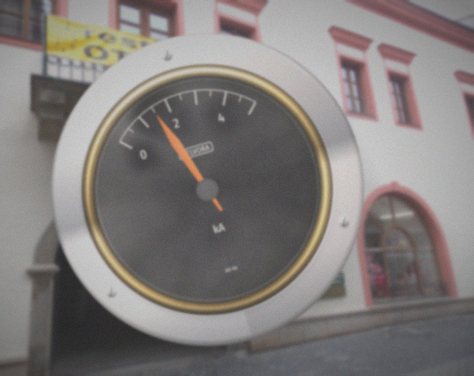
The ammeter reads **1.5** kA
